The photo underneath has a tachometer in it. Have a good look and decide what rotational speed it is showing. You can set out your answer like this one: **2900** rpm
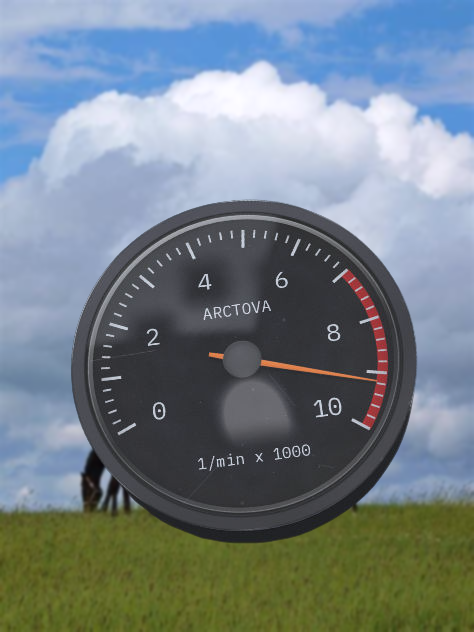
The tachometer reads **9200** rpm
